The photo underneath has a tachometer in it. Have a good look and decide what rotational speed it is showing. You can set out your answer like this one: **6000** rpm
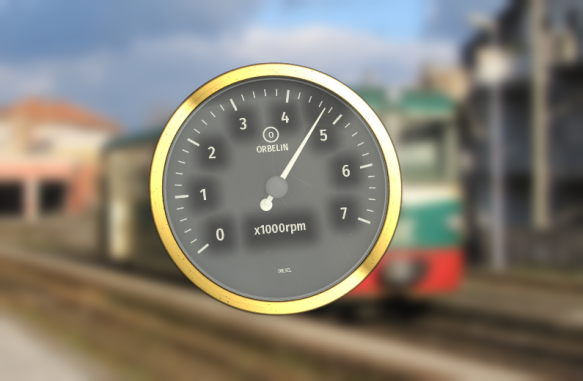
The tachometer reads **4700** rpm
